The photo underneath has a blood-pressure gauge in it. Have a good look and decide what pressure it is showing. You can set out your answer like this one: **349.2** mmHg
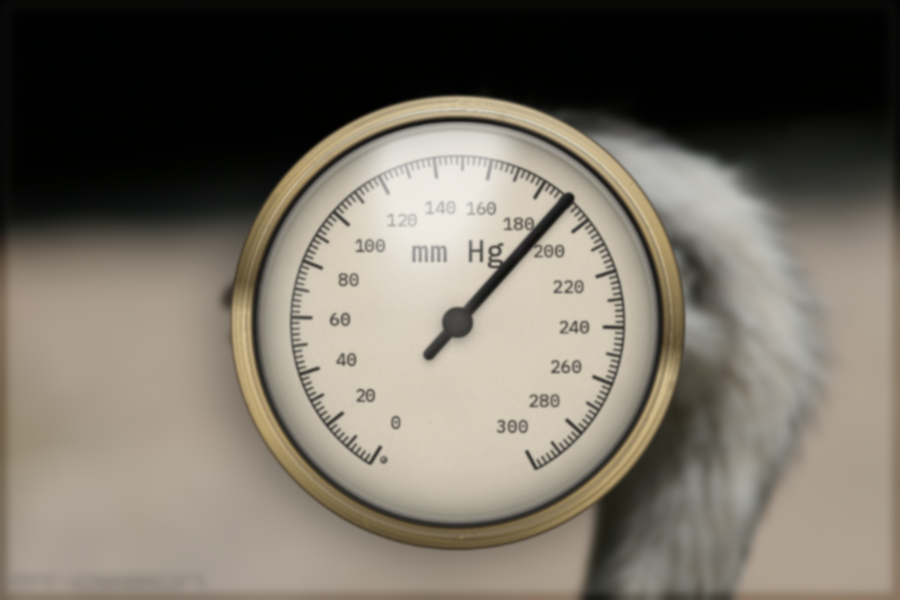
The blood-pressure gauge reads **190** mmHg
